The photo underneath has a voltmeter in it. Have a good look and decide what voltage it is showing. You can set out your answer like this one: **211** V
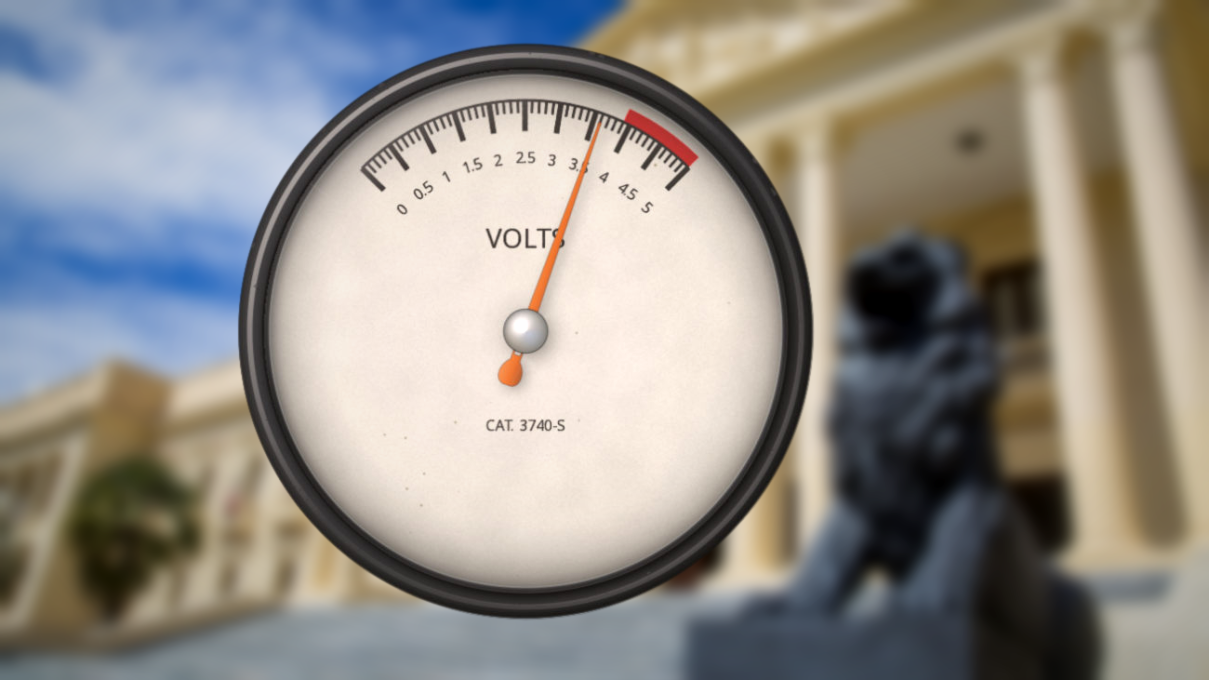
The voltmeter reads **3.6** V
